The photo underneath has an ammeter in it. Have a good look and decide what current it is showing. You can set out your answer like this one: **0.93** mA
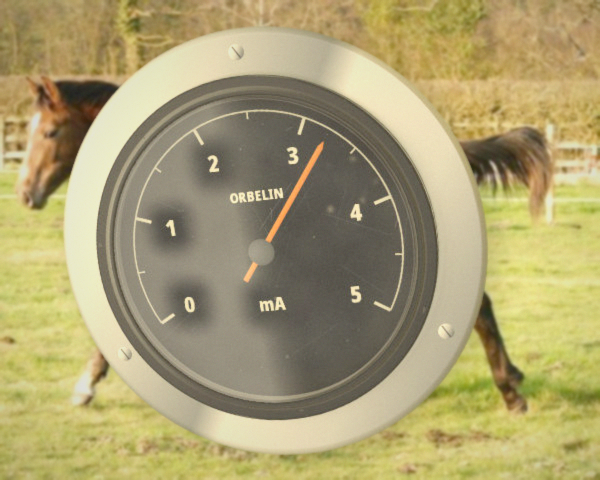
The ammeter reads **3.25** mA
